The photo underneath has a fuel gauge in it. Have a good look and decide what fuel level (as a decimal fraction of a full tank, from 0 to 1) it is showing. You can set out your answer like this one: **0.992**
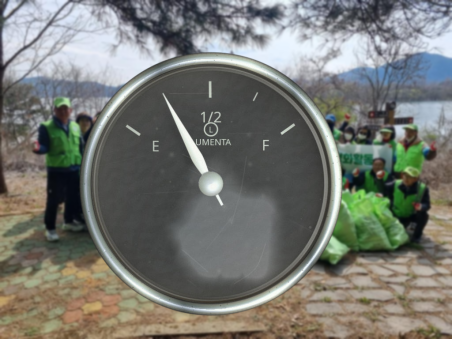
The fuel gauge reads **0.25**
